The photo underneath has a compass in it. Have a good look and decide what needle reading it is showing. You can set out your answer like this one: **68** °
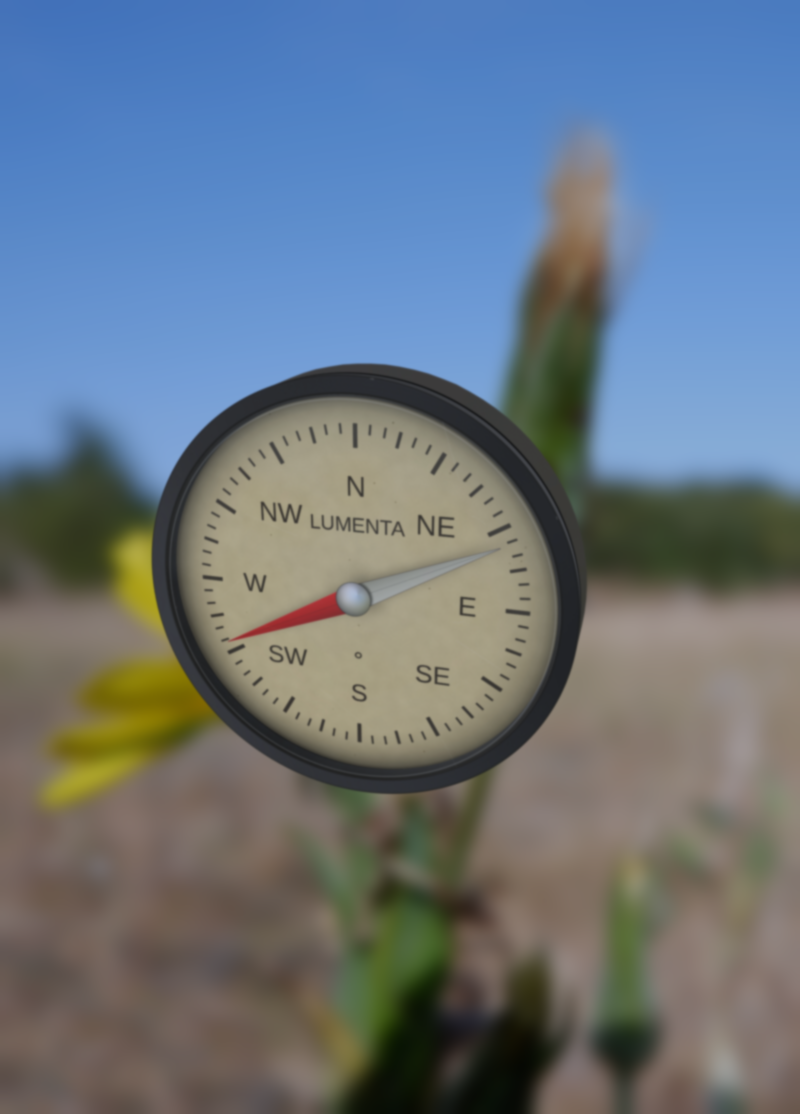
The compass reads **245** °
